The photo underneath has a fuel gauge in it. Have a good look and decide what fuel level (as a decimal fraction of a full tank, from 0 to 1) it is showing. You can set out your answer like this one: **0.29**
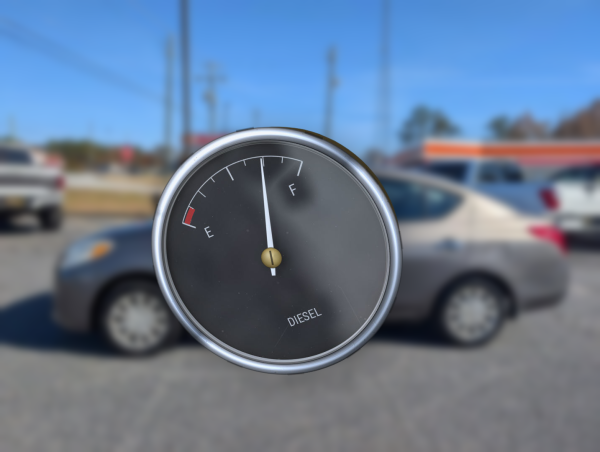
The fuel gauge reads **0.75**
